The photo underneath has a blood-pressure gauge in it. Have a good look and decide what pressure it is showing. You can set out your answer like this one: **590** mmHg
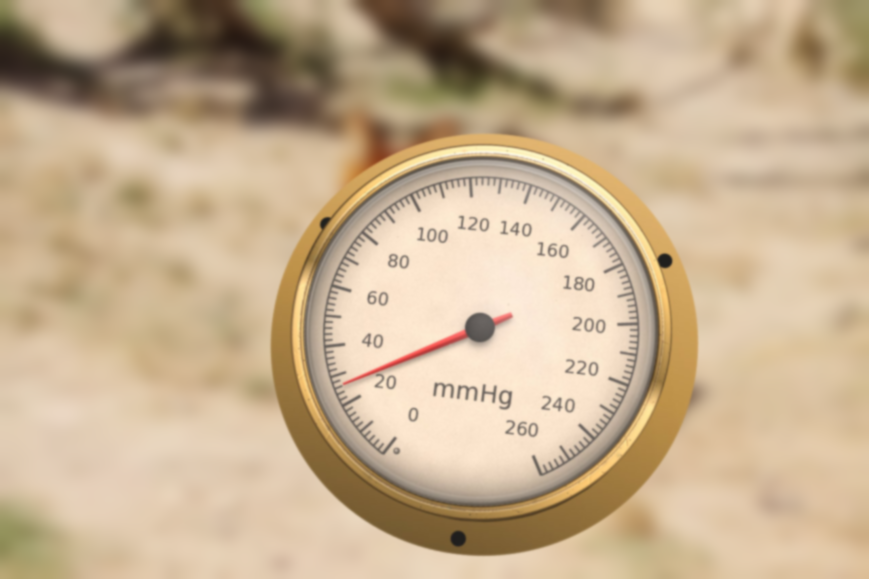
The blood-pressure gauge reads **26** mmHg
